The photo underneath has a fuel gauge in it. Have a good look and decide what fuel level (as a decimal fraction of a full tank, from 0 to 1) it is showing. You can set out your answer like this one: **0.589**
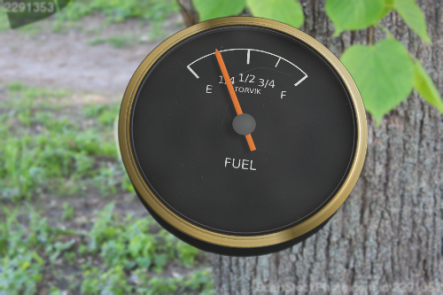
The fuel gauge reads **0.25**
